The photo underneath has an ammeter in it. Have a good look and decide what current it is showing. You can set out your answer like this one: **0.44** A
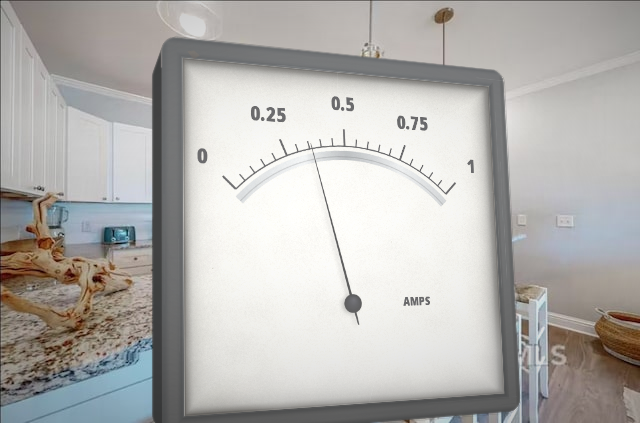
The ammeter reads **0.35** A
